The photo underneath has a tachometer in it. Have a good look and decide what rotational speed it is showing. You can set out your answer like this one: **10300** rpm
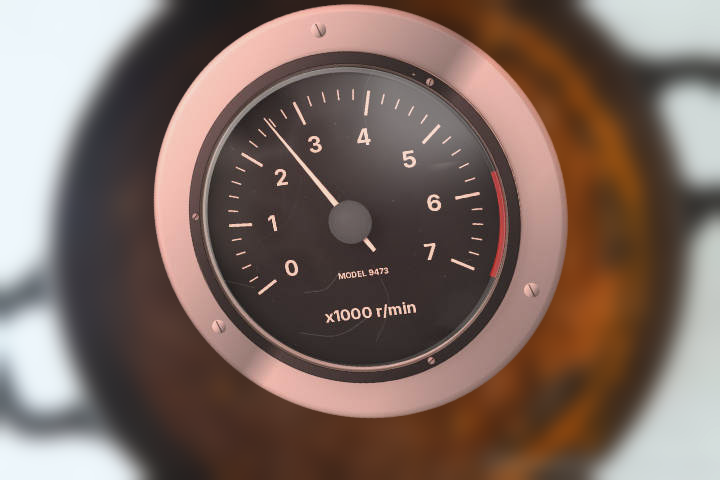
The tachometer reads **2600** rpm
